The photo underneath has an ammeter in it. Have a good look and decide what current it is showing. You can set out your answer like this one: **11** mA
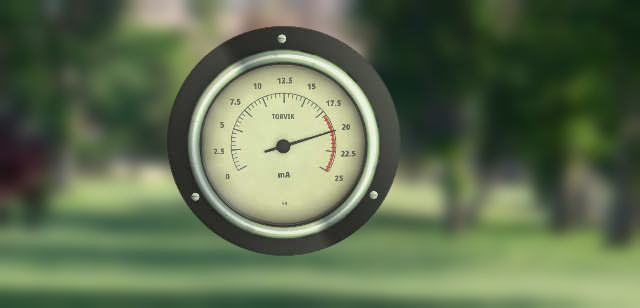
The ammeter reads **20** mA
